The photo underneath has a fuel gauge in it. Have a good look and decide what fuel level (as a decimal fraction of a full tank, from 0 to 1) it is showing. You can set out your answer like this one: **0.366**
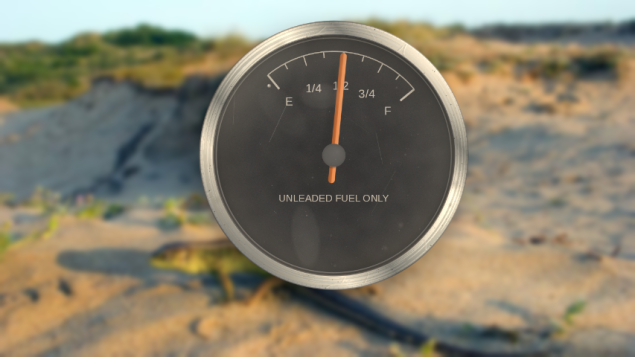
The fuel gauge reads **0.5**
